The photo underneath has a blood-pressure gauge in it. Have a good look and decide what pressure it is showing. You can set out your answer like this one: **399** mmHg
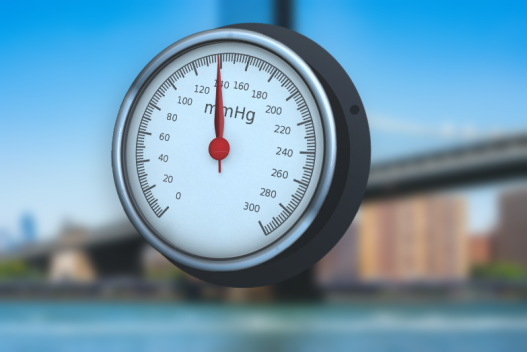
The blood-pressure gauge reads **140** mmHg
